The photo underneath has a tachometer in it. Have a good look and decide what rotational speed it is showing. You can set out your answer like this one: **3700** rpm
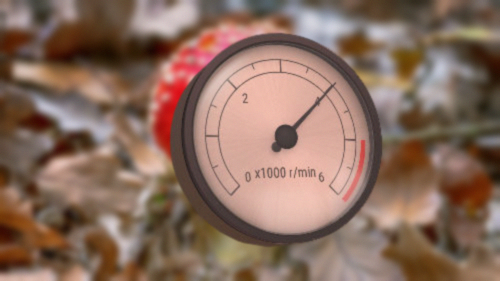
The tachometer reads **4000** rpm
